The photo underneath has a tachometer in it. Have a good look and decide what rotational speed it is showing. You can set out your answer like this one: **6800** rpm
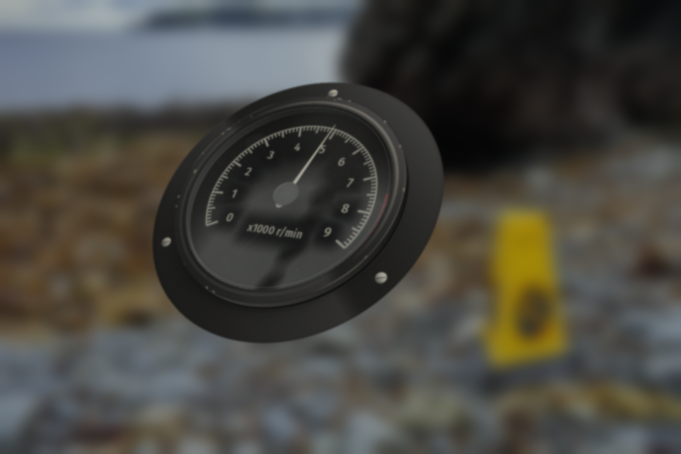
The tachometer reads **5000** rpm
